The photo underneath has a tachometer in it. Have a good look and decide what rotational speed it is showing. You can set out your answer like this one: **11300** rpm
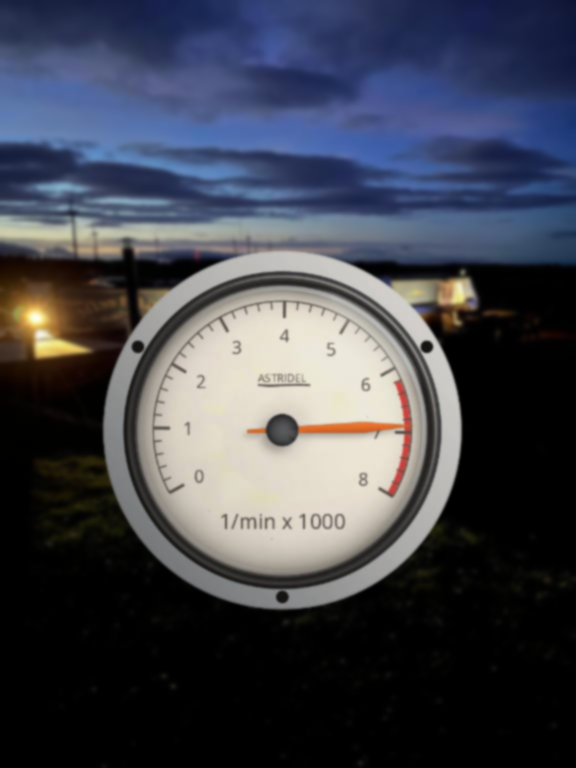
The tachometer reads **6900** rpm
